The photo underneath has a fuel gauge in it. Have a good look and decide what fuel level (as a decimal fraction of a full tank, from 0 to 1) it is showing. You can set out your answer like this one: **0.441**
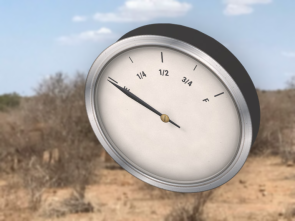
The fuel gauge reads **0**
